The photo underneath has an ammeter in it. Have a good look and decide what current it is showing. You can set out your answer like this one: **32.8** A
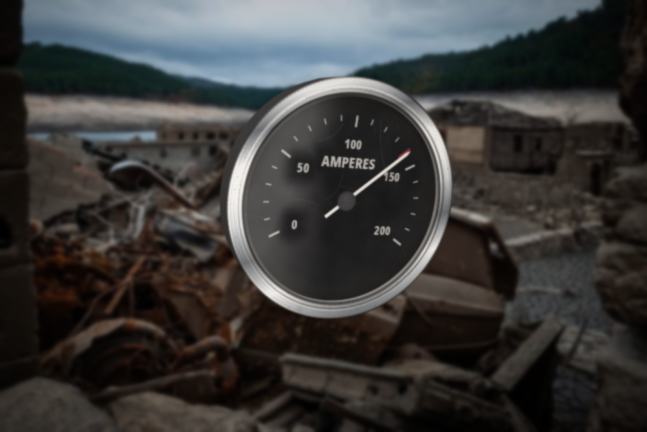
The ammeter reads **140** A
